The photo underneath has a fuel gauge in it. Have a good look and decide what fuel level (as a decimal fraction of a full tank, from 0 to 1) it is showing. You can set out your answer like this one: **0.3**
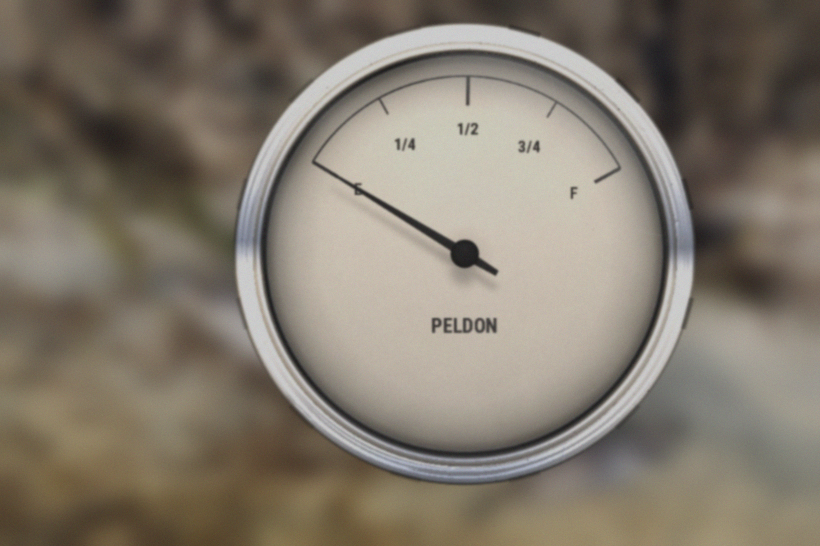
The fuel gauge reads **0**
